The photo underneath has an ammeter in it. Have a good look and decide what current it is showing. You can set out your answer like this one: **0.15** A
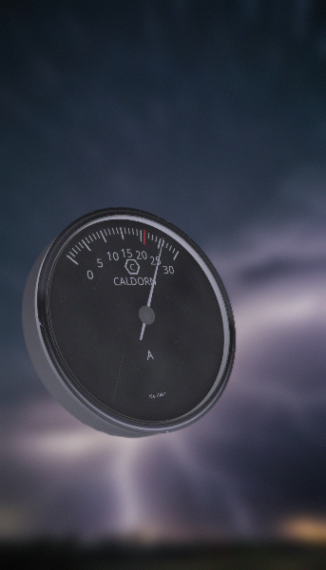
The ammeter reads **25** A
